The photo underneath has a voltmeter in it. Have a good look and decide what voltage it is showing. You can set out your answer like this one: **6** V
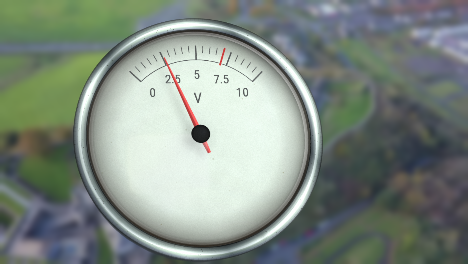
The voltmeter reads **2.5** V
